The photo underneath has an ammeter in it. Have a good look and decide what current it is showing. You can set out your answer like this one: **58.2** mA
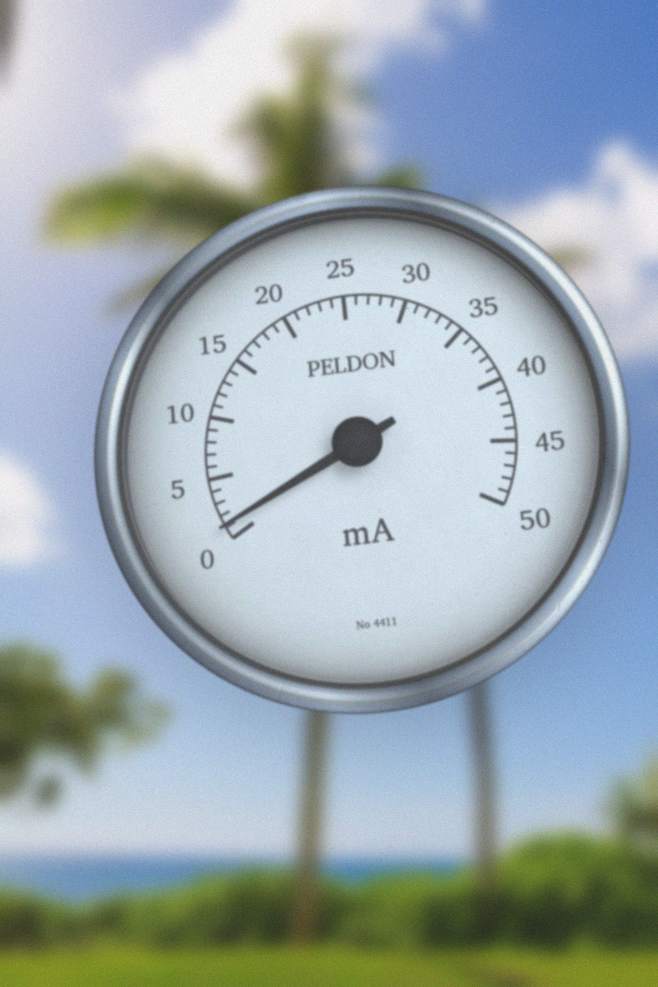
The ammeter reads **1** mA
